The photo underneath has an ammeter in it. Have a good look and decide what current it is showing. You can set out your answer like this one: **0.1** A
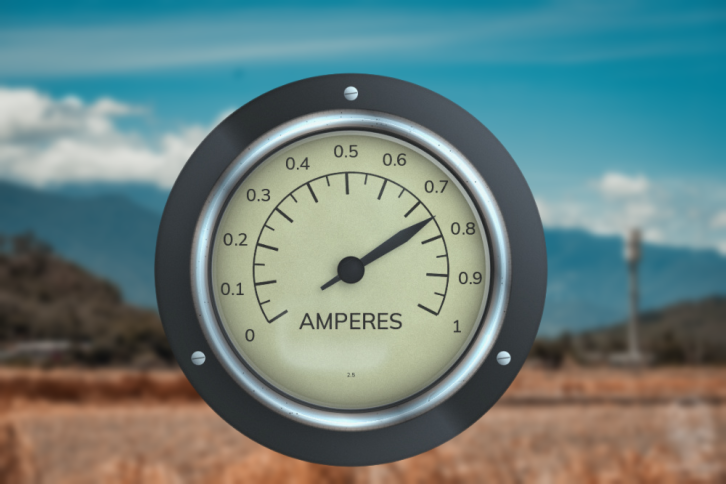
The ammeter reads **0.75** A
